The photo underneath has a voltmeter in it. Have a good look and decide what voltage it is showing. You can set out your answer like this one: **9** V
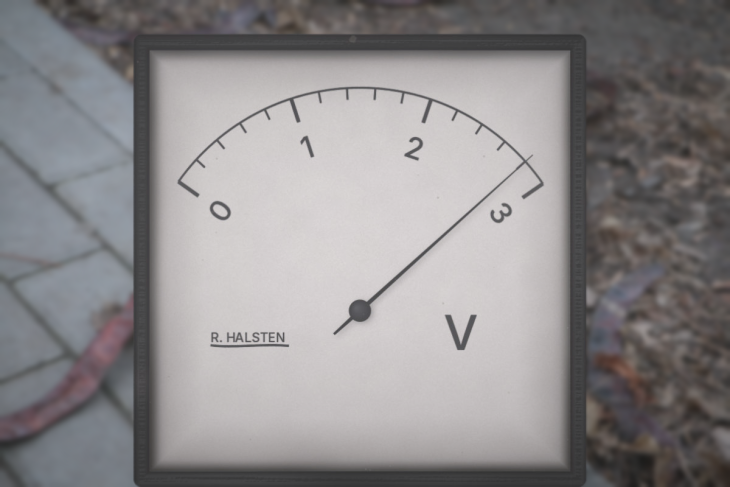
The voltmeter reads **2.8** V
